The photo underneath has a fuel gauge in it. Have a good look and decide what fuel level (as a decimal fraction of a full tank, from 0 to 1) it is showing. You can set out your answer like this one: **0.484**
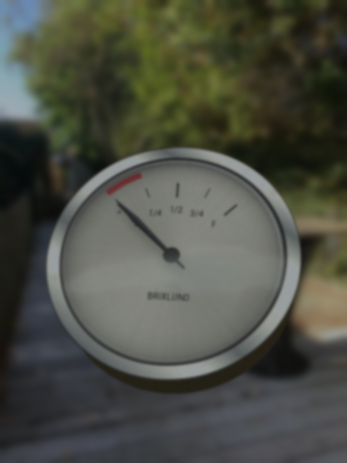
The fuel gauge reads **0**
